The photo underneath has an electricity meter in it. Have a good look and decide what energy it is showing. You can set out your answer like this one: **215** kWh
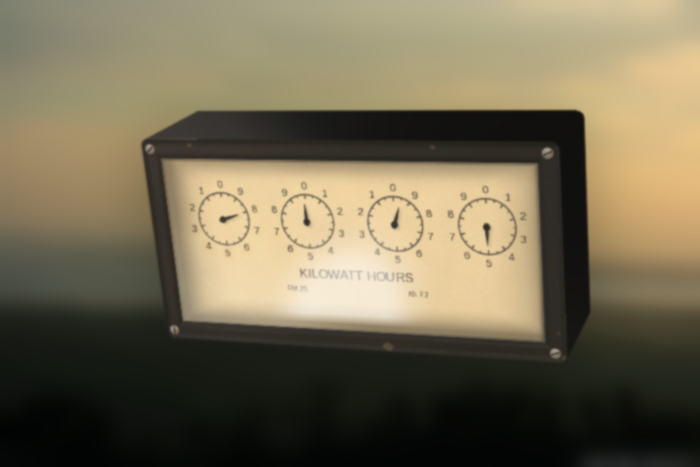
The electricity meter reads **7995** kWh
